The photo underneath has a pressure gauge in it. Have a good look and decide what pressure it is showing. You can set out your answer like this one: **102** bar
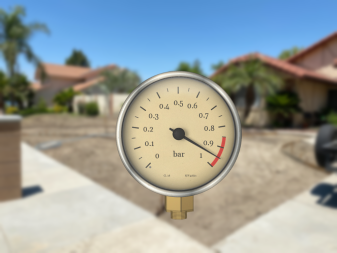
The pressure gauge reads **0.95** bar
